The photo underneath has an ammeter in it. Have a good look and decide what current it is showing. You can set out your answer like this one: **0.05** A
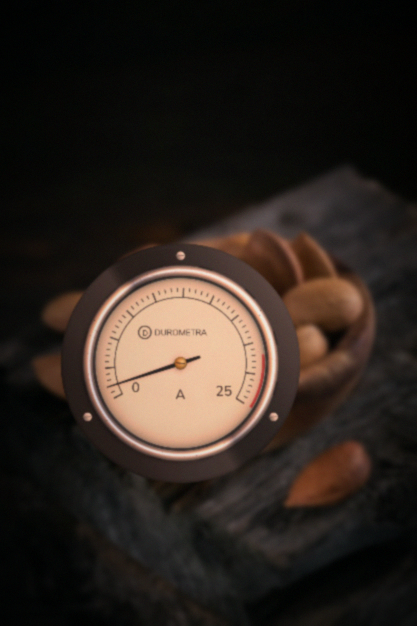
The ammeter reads **1** A
